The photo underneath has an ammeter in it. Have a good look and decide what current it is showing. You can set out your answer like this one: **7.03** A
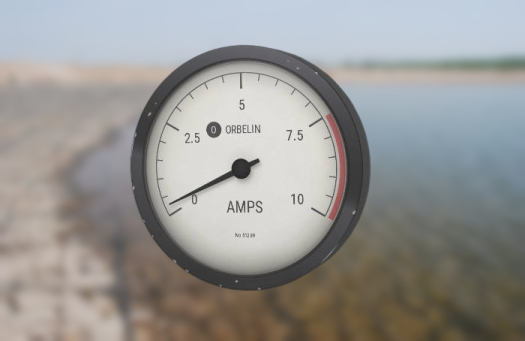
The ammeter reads **0.25** A
